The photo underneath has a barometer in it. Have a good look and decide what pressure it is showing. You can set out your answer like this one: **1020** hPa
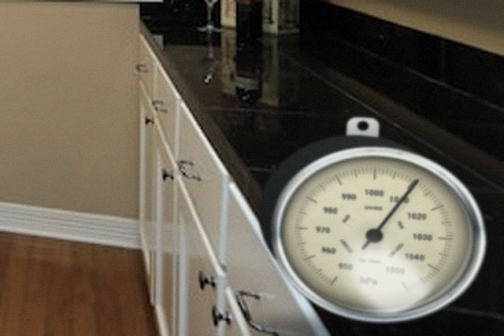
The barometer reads **1010** hPa
